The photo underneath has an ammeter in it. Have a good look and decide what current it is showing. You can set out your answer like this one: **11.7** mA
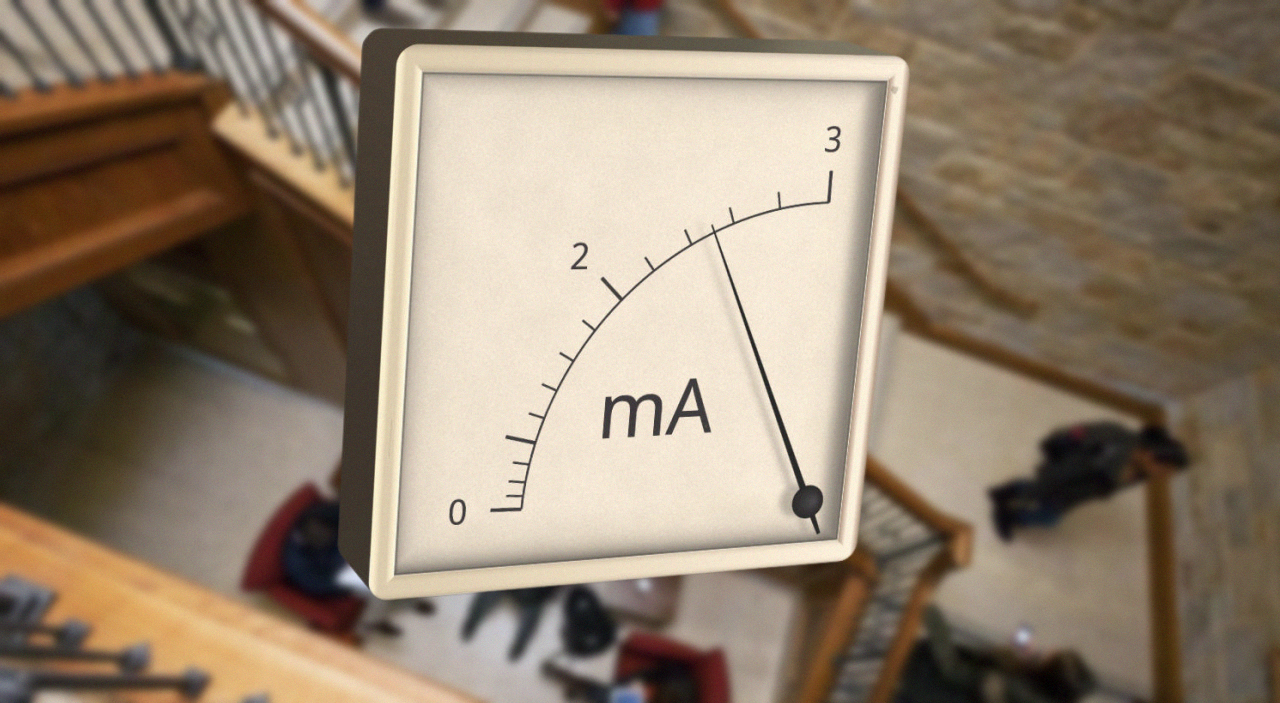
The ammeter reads **2.5** mA
